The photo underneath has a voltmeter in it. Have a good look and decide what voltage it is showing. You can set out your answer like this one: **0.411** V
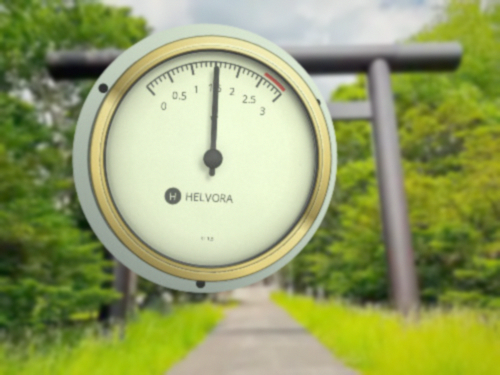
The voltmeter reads **1.5** V
